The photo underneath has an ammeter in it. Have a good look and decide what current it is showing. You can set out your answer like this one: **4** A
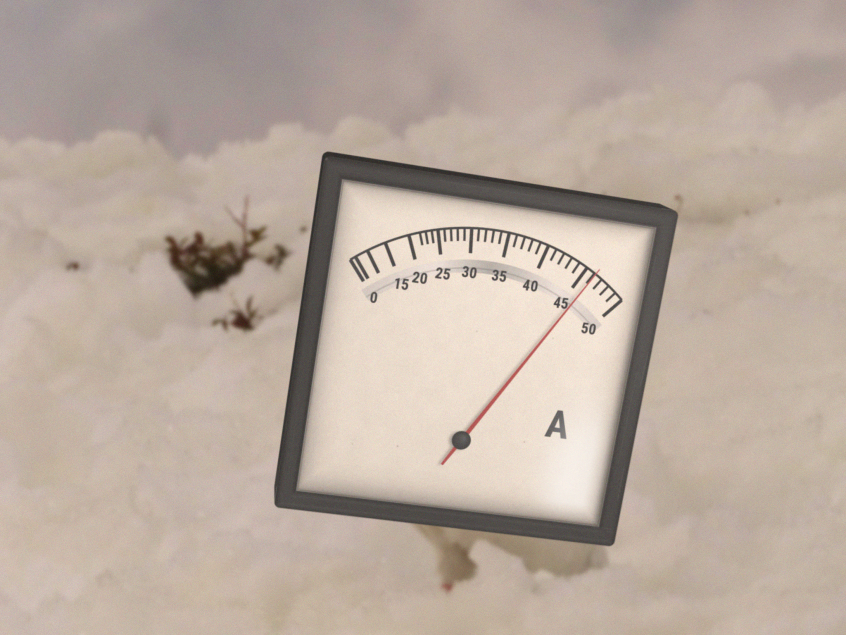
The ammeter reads **46** A
